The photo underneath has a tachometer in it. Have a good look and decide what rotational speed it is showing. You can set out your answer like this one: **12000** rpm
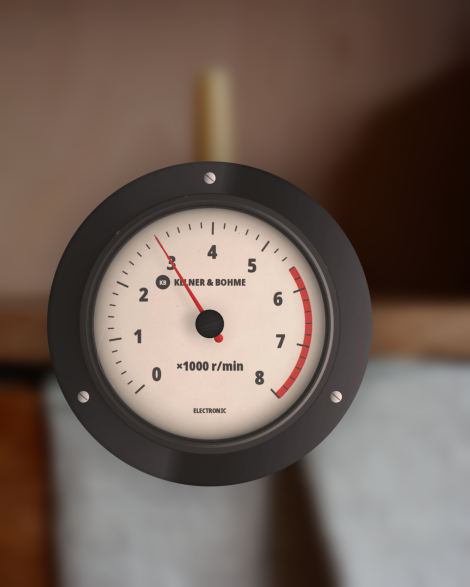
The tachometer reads **3000** rpm
